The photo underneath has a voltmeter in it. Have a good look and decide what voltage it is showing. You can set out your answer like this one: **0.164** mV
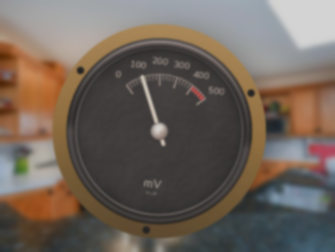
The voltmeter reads **100** mV
